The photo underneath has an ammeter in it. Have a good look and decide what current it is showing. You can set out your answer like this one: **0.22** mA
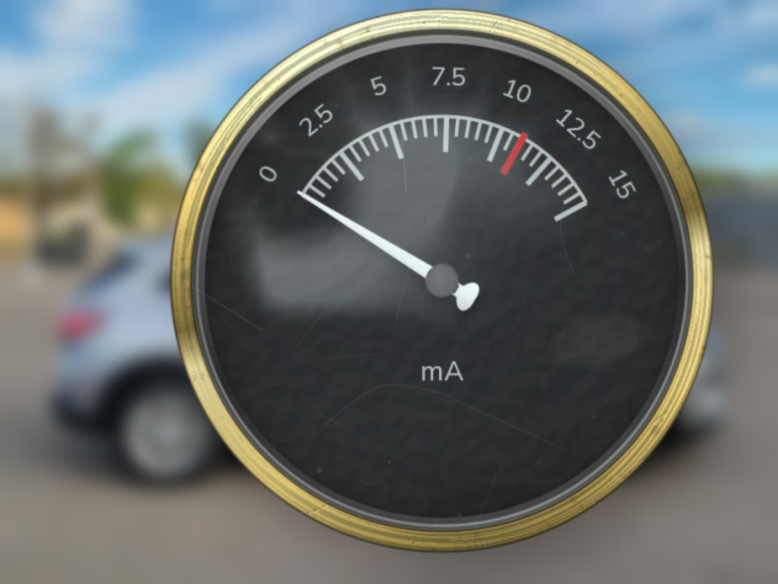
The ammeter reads **0** mA
